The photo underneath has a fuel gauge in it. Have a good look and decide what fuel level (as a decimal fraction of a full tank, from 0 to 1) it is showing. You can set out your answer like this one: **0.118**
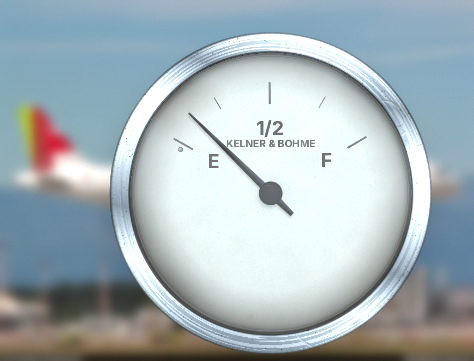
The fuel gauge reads **0.125**
